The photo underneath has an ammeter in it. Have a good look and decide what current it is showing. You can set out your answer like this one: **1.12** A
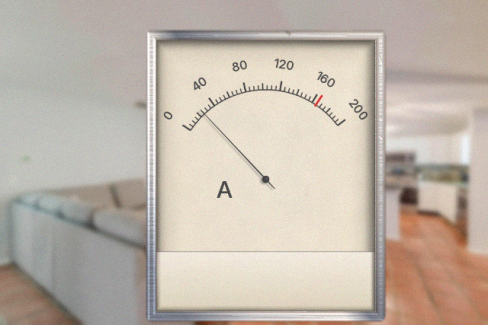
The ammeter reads **25** A
